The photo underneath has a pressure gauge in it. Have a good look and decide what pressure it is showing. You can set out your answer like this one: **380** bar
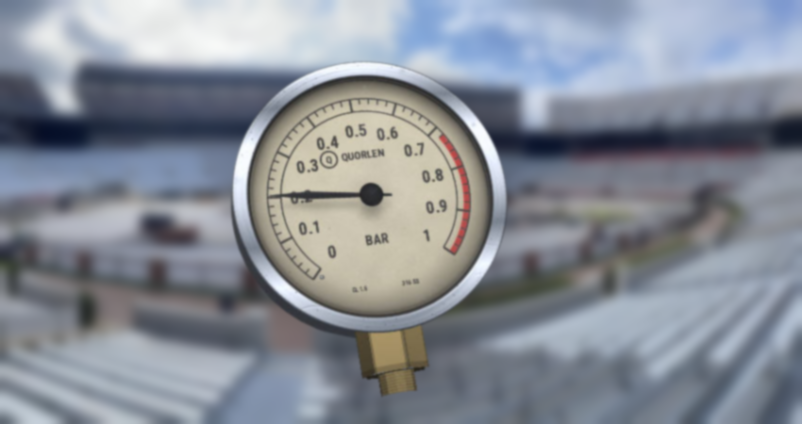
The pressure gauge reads **0.2** bar
